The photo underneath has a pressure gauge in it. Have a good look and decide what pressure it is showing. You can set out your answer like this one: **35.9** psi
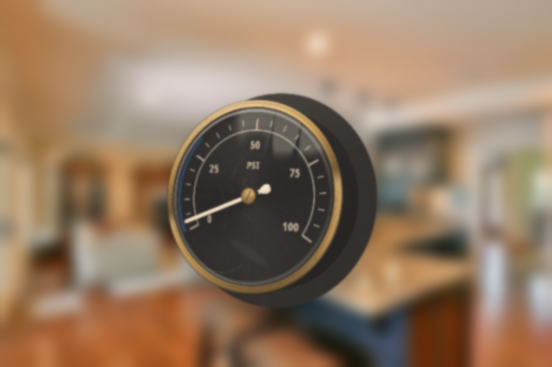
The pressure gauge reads **2.5** psi
